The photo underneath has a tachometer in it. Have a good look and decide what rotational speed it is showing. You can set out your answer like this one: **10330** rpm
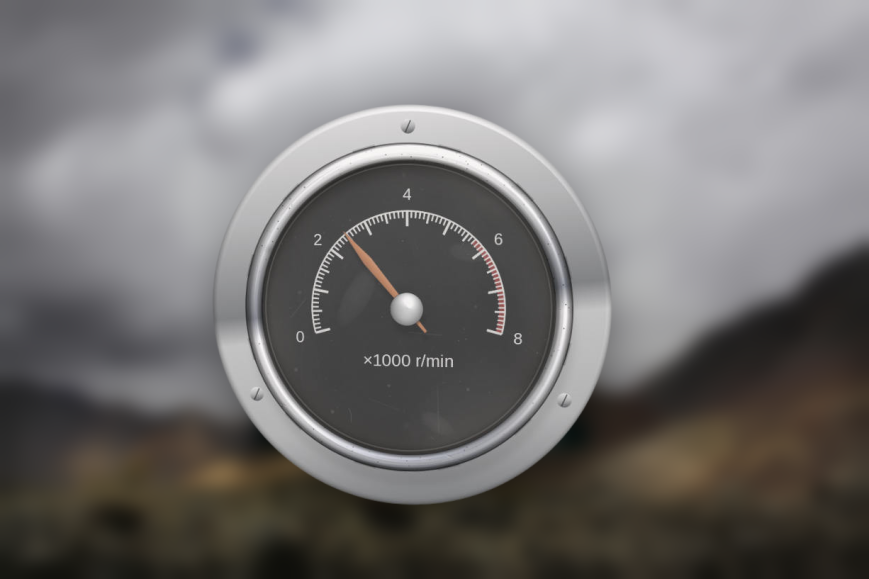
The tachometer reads **2500** rpm
